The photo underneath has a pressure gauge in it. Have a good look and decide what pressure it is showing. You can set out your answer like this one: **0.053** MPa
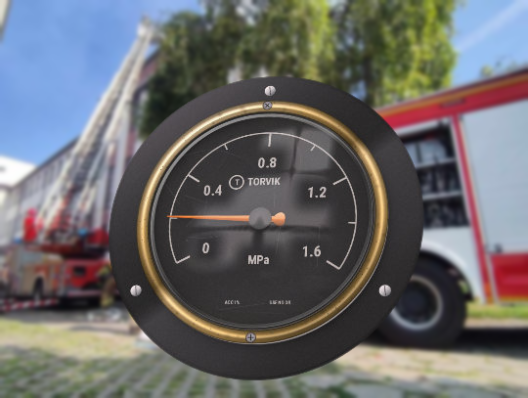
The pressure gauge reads **0.2** MPa
